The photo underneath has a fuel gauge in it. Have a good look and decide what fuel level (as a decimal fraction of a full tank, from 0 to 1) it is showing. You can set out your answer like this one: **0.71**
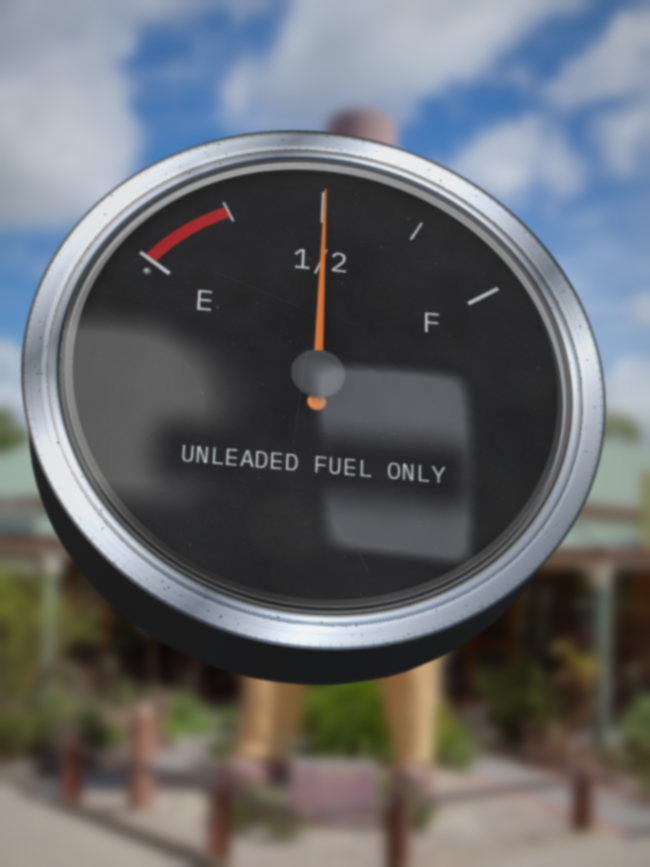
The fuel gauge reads **0.5**
